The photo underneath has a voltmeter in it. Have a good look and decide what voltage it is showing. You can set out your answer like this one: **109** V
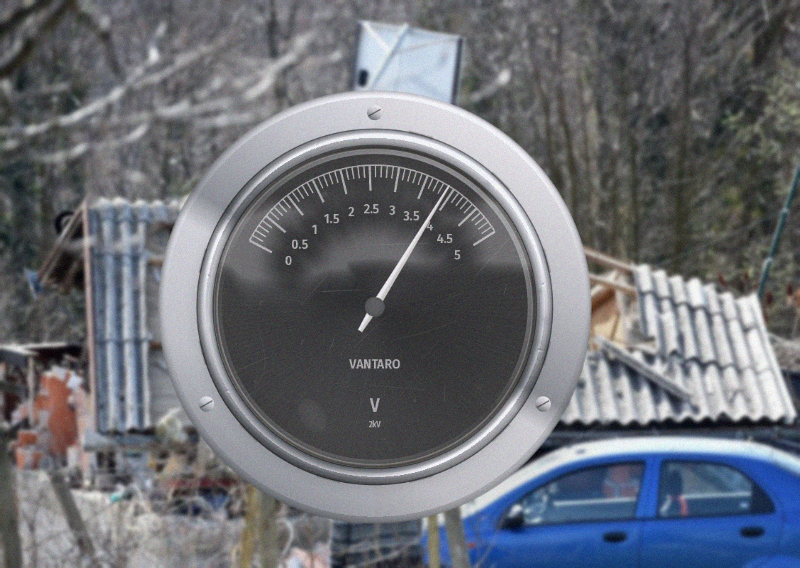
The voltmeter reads **3.9** V
